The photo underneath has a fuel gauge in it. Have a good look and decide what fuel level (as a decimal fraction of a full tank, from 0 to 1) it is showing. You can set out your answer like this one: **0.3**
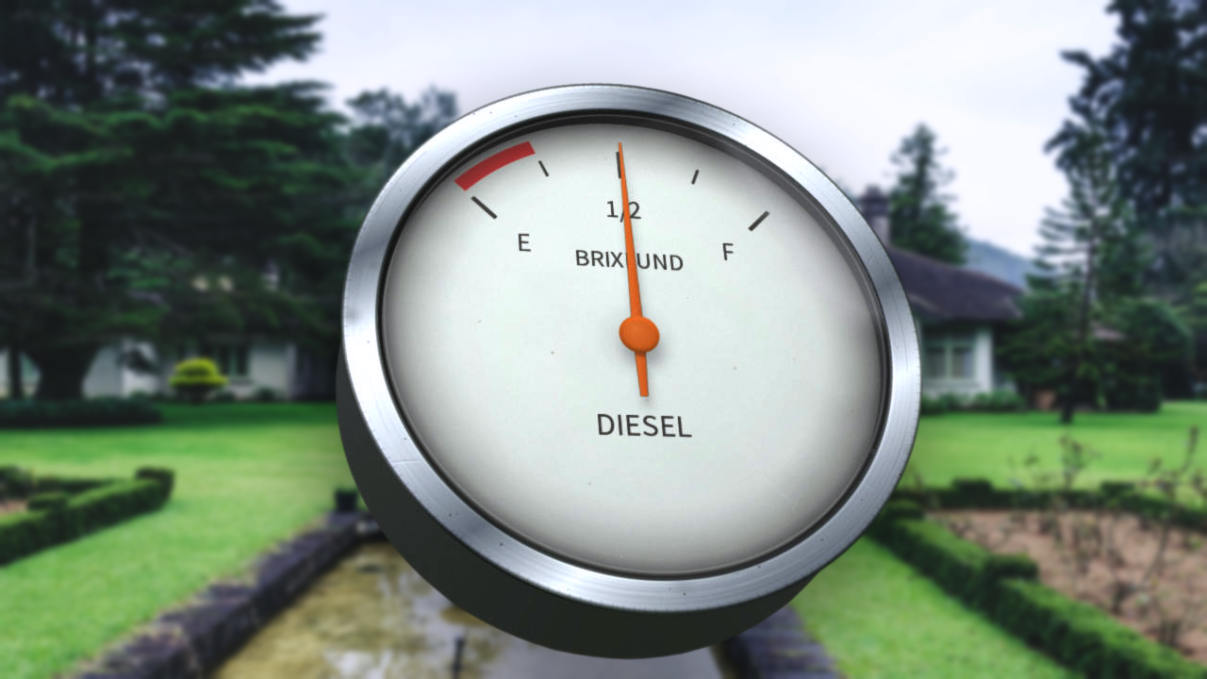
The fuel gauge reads **0.5**
